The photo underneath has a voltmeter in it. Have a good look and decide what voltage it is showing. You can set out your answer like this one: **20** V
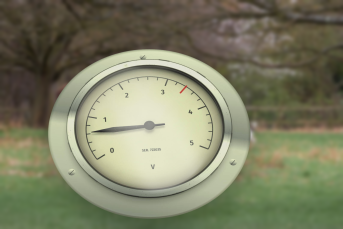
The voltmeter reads **0.6** V
